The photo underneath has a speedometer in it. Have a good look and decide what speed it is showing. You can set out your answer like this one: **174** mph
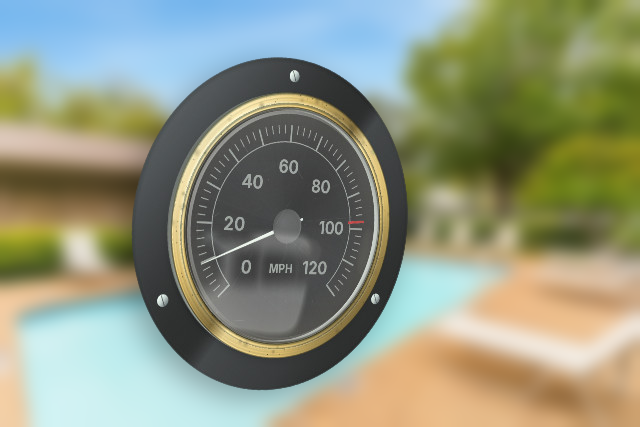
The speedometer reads **10** mph
